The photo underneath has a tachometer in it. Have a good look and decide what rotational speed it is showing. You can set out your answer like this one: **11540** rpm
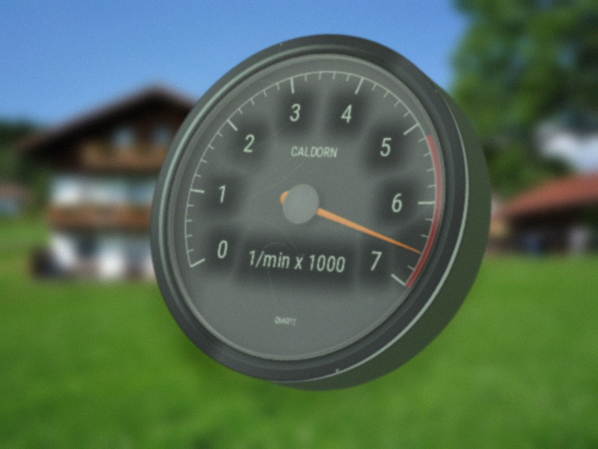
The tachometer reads **6600** rpm
